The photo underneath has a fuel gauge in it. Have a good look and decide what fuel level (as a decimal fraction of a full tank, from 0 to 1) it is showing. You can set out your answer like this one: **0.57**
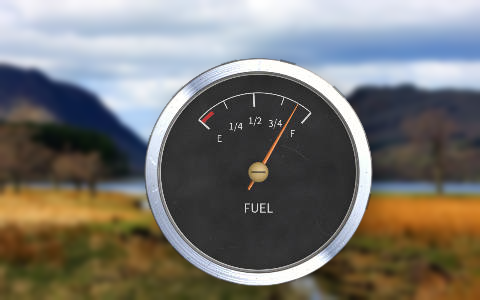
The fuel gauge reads **0.875**
